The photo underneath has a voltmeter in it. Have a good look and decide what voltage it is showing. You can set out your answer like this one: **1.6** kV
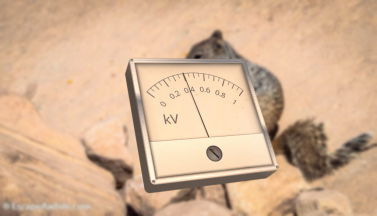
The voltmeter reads **0.4** kV
